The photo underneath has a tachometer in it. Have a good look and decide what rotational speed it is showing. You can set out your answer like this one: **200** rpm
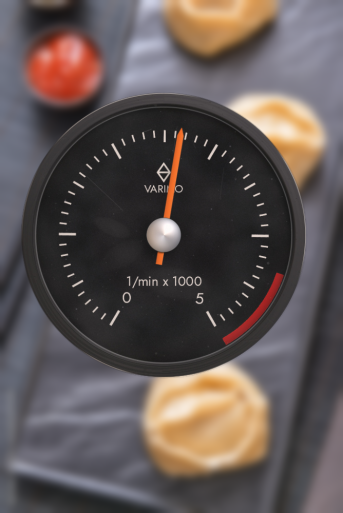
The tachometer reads **2650** rpm
